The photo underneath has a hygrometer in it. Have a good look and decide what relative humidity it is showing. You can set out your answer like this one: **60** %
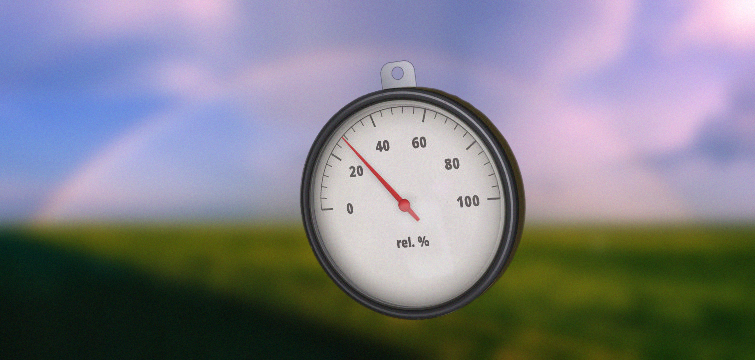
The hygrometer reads **28** %
